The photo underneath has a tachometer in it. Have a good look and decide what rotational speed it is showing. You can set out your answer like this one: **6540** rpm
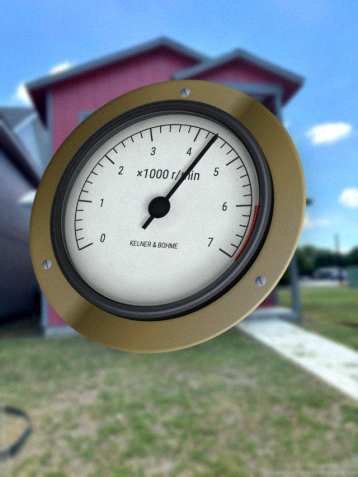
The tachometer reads **4400** rpm
